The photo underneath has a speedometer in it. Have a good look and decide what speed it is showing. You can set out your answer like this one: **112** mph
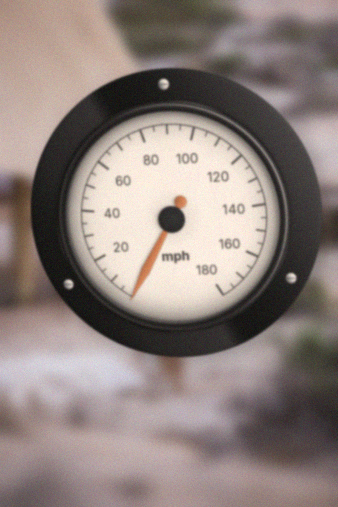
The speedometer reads **0** mph
